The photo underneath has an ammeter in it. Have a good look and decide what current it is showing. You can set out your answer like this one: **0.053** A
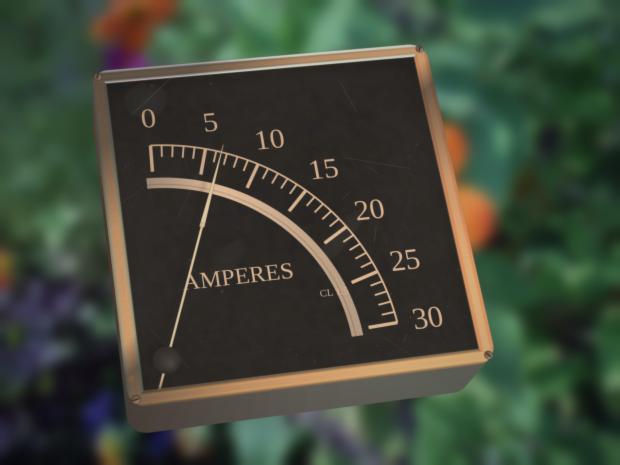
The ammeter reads **6.5** A
